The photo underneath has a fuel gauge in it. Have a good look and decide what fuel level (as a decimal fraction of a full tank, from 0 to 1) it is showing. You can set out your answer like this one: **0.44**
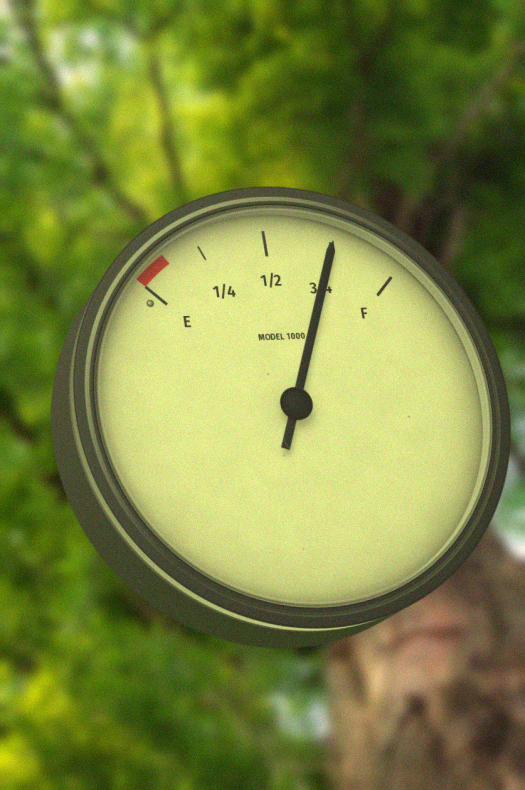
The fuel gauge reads **0.75**
